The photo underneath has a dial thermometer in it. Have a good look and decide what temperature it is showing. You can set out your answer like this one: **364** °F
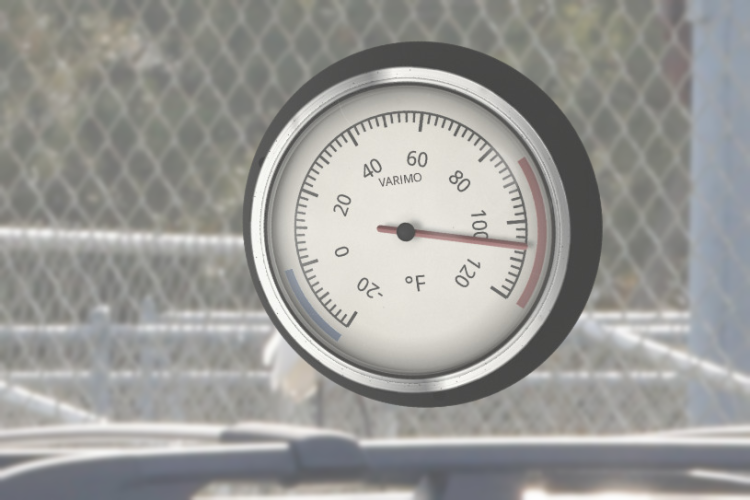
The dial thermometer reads **106** °F
